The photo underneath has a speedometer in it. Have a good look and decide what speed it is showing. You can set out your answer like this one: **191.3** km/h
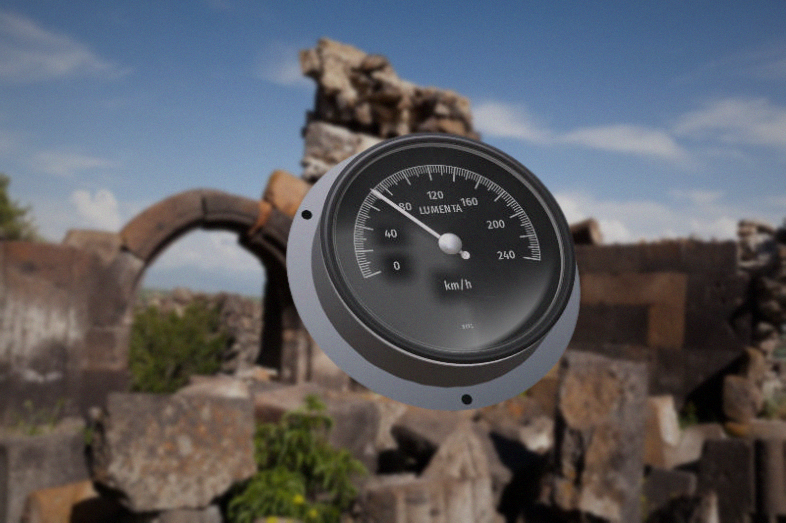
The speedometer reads **70** km/h
